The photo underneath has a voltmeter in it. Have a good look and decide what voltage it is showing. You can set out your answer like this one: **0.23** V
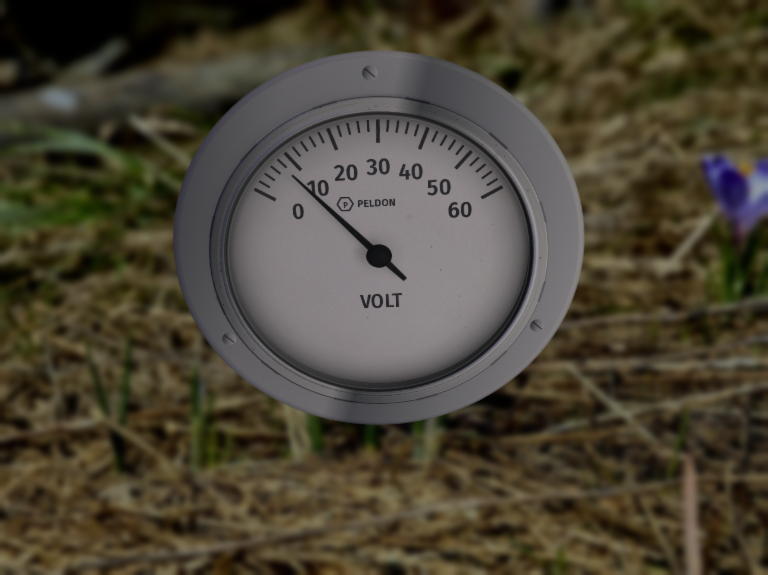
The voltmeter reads **8** V
